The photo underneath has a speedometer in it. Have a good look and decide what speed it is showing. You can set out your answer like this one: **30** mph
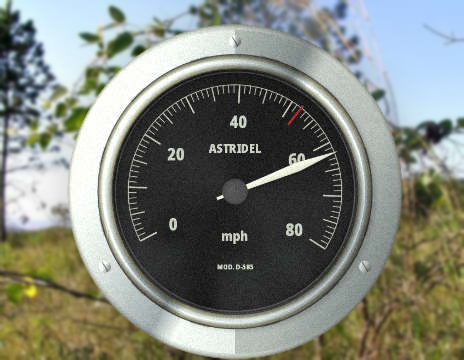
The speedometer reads **62** mph
